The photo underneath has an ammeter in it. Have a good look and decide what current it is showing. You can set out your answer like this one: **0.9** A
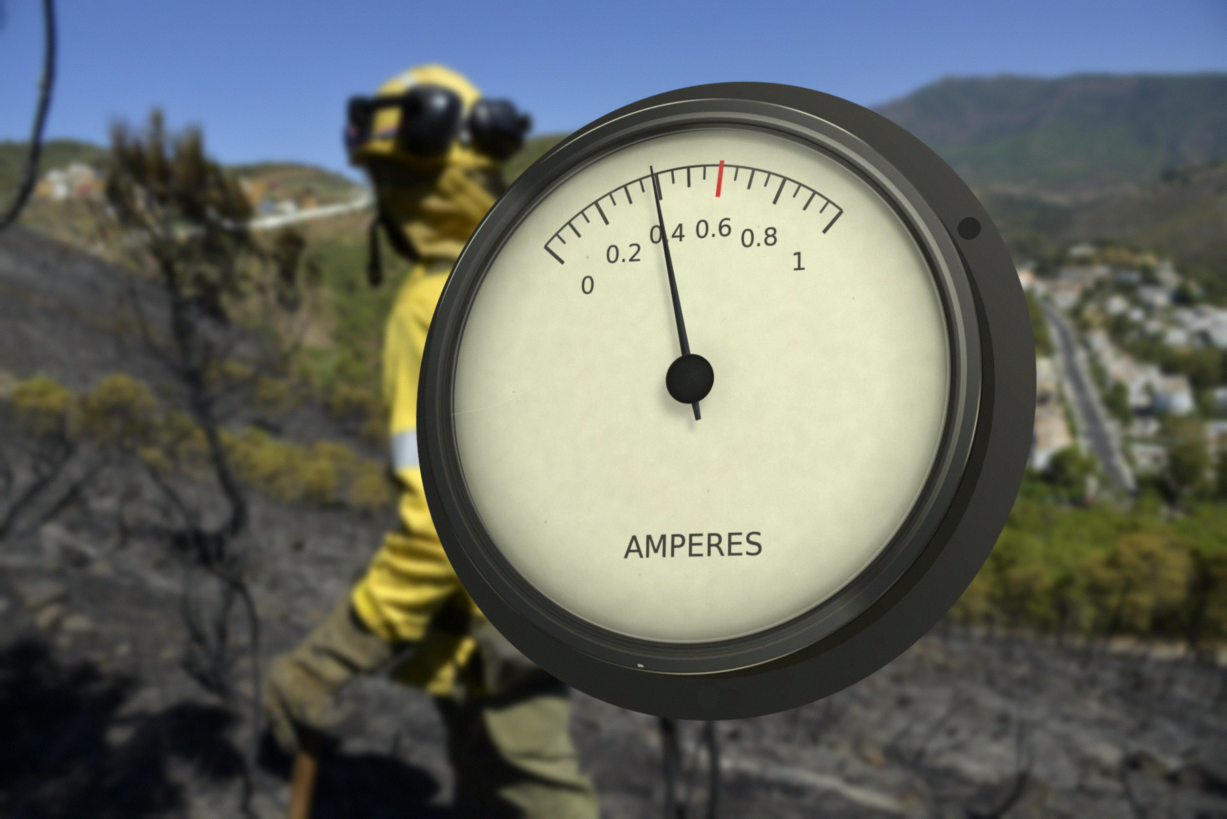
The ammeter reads **0.4** A
